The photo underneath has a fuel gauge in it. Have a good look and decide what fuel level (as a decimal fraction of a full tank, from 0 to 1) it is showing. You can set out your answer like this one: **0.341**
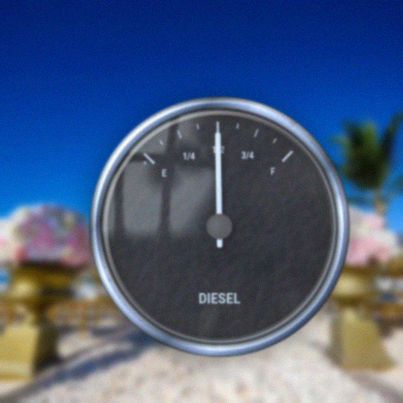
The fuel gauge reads **0.5**
